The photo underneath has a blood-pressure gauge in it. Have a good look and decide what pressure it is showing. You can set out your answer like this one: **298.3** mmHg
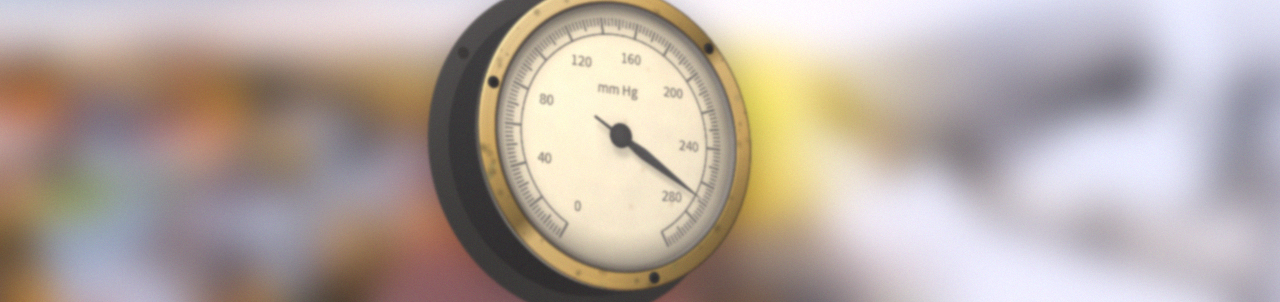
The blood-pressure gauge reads **270** mmHg
